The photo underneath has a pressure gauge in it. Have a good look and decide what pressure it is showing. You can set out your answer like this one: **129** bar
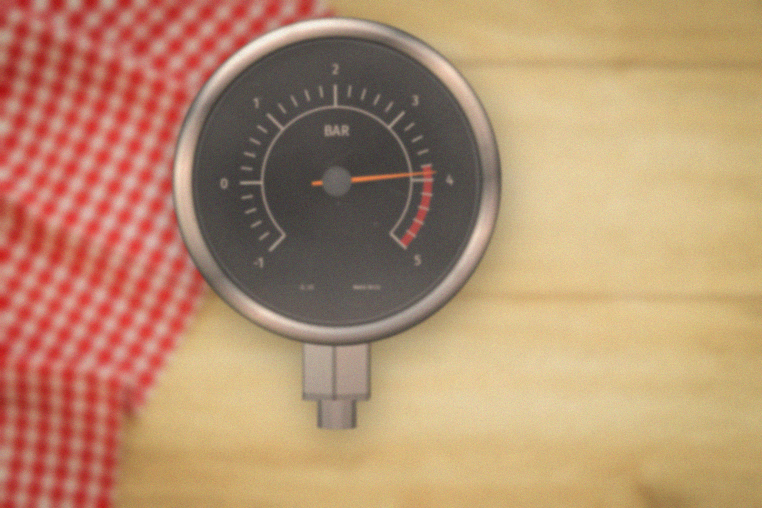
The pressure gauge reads **3.9** bar
